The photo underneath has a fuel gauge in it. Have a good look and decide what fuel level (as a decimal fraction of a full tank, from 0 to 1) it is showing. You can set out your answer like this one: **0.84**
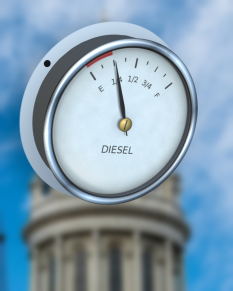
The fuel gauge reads **0.25**
